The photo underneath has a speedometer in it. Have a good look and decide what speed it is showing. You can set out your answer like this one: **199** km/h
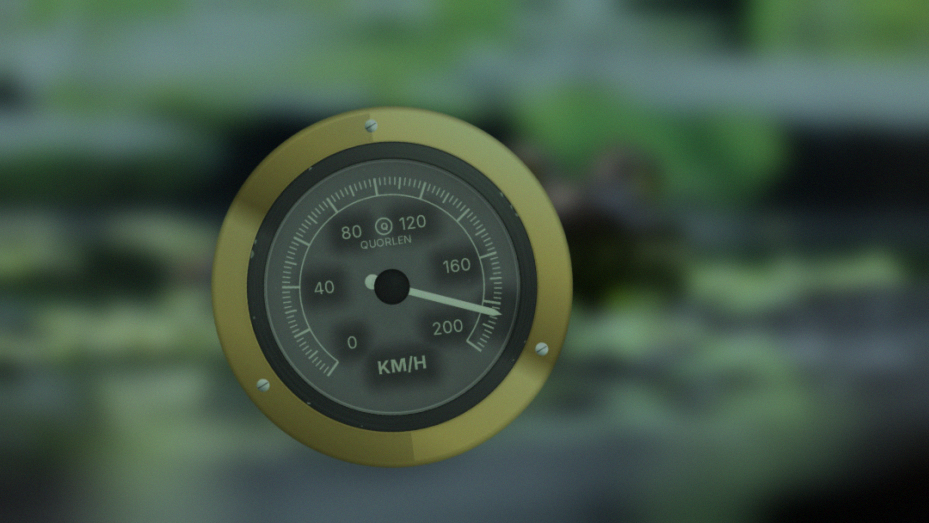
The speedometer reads **184** km/h
